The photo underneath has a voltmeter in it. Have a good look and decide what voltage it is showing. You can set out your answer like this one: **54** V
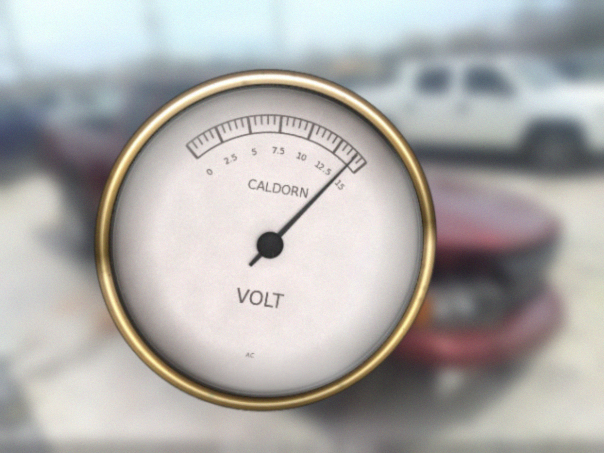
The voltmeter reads **14** V
